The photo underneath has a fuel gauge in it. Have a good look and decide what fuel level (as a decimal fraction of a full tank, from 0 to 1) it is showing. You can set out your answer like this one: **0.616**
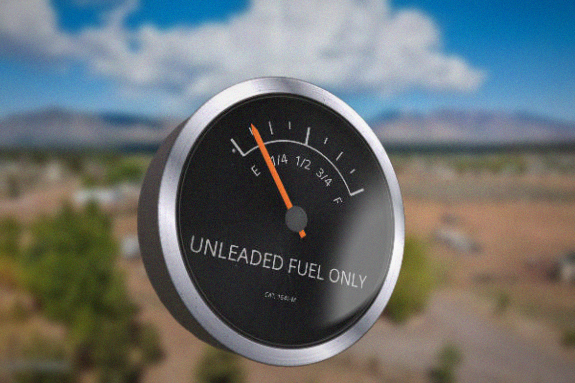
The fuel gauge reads **0.125**
